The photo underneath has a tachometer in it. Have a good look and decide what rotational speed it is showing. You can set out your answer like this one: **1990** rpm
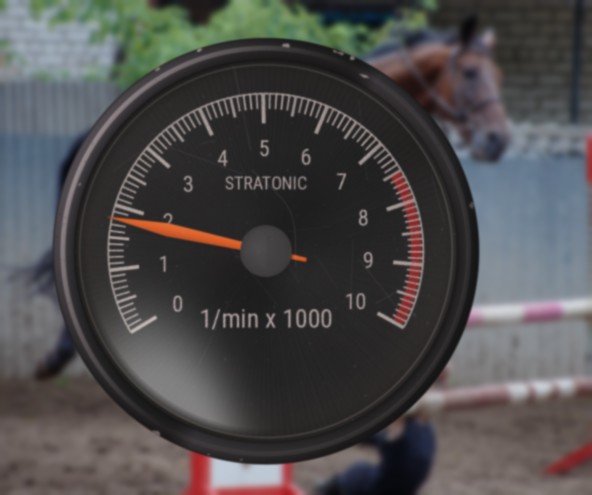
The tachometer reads **1800** rpm
